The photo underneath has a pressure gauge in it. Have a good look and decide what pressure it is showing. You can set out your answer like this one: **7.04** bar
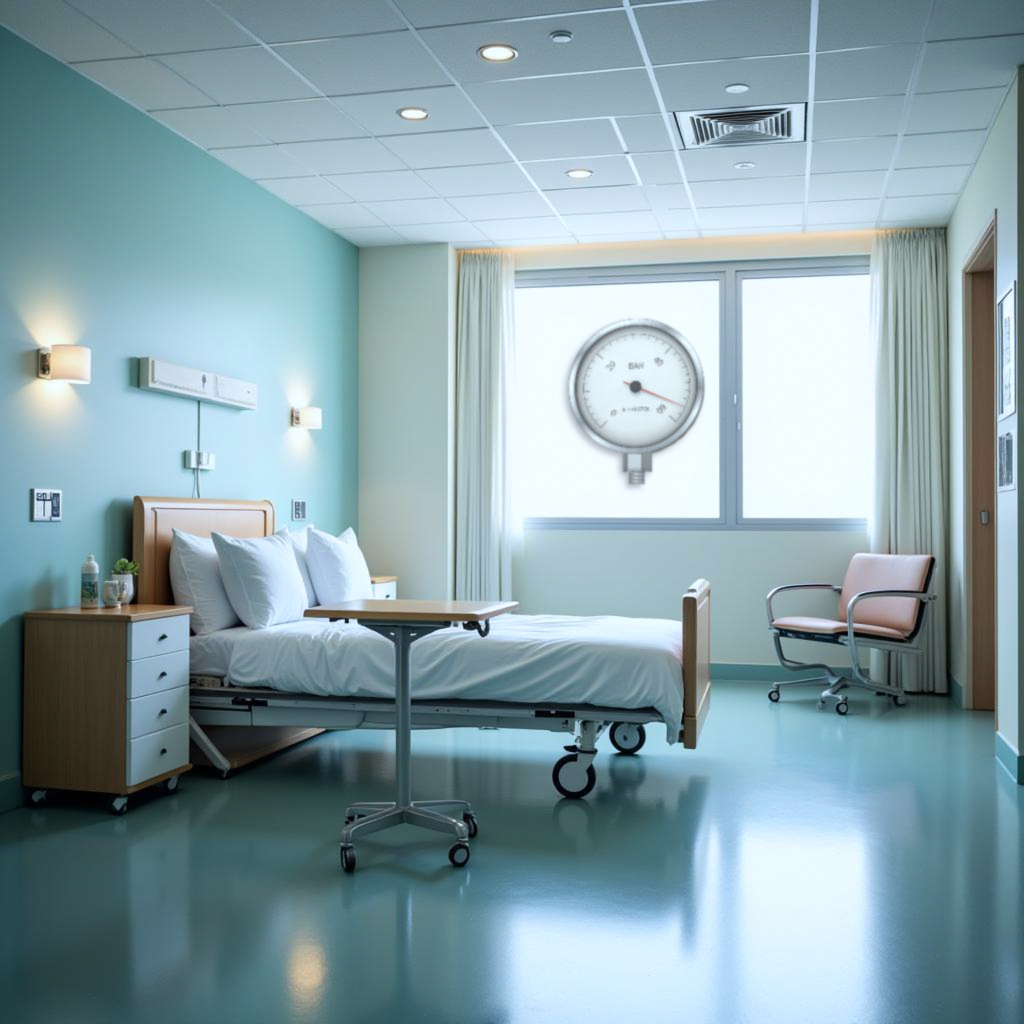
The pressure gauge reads **56** bar
